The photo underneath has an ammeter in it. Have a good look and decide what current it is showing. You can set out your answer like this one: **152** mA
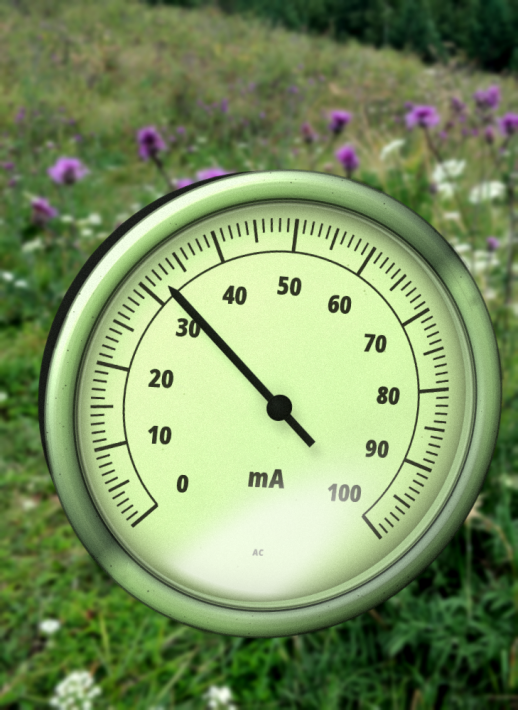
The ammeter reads **32** mA
